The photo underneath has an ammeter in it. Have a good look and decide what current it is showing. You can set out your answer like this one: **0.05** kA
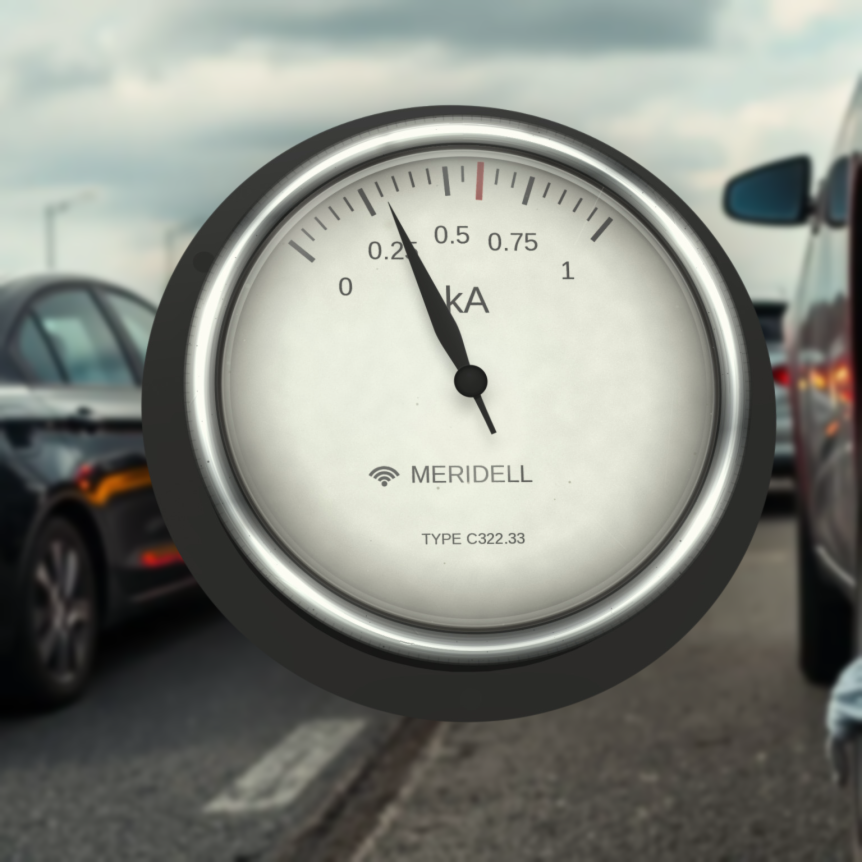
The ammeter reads **0.3** kA
